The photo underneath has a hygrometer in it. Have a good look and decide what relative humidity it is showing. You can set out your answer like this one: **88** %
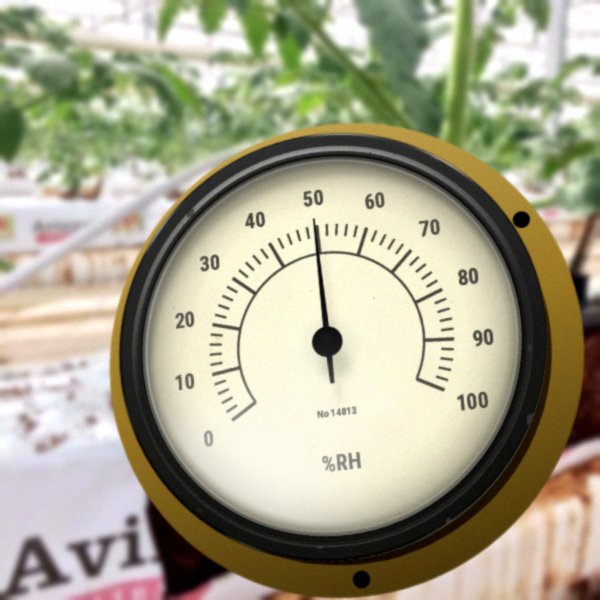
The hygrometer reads **50** %
